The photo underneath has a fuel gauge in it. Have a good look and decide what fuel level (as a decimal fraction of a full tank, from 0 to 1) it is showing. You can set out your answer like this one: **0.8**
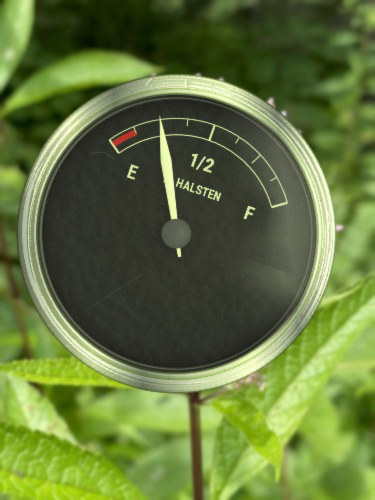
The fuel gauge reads **0.25**
